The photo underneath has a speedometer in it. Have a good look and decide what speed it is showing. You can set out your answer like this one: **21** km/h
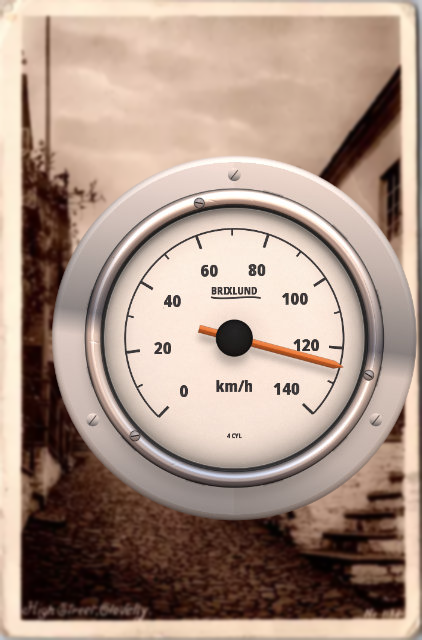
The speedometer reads **125** km/h
